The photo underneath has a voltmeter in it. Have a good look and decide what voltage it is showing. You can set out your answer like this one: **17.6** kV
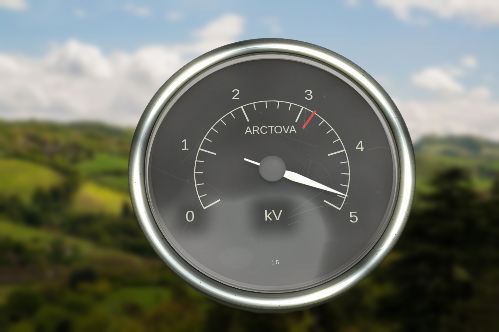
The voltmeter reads **4.8** kV
